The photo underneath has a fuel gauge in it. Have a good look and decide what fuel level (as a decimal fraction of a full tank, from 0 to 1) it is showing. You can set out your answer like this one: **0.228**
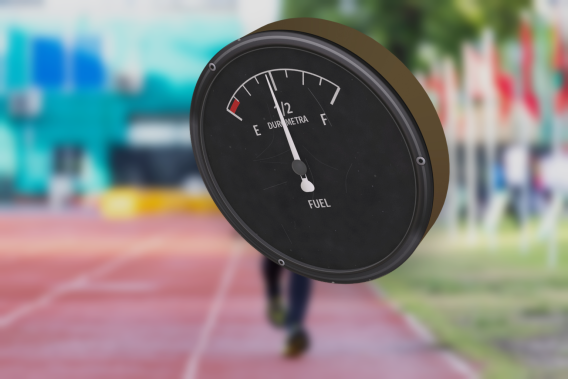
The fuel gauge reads **0.5**
